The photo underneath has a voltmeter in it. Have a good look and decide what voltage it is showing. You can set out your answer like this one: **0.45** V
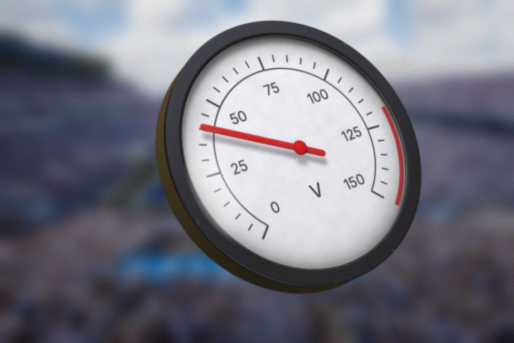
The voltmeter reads **40** V
